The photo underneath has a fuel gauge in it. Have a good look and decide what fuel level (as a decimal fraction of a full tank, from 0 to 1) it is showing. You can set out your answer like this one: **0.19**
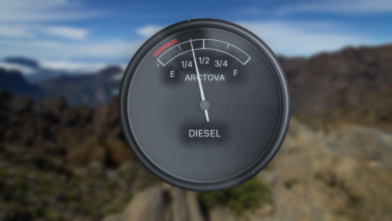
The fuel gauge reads **0.375**
